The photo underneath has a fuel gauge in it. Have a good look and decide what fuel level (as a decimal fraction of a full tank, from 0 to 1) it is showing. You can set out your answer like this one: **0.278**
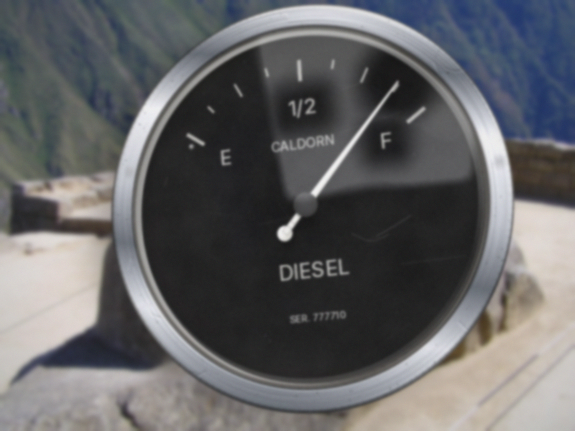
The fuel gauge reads **0.875**
